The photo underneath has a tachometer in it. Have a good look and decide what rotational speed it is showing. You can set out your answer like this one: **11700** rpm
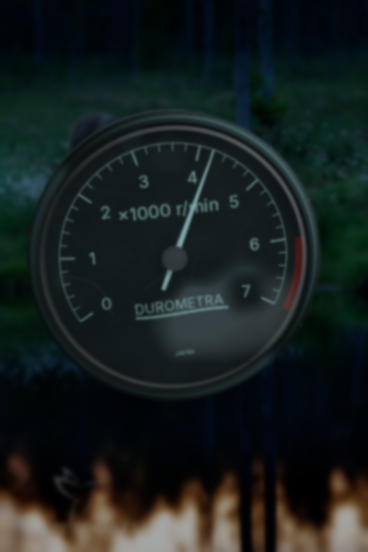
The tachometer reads **4200** rpm
